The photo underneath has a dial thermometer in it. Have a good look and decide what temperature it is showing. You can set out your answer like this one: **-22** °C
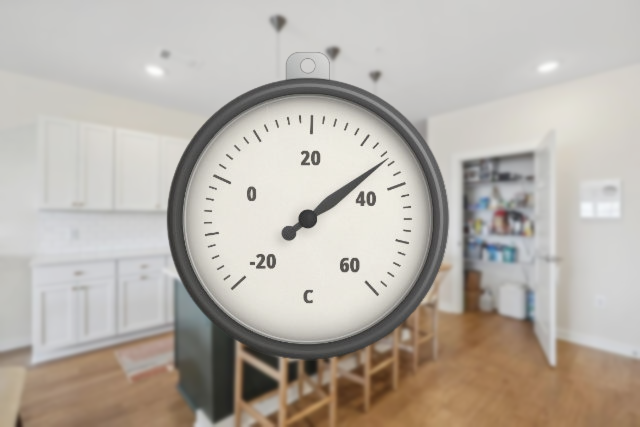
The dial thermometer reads **35** °C
